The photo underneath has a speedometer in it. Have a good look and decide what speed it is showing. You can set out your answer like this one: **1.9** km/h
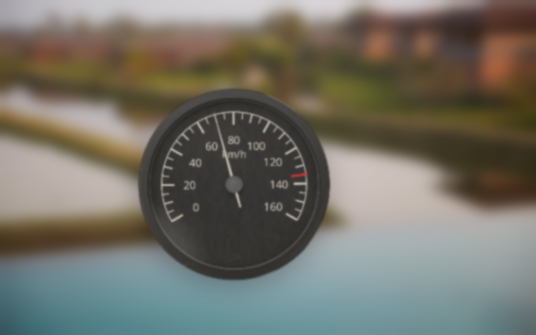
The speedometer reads **70** km/h
